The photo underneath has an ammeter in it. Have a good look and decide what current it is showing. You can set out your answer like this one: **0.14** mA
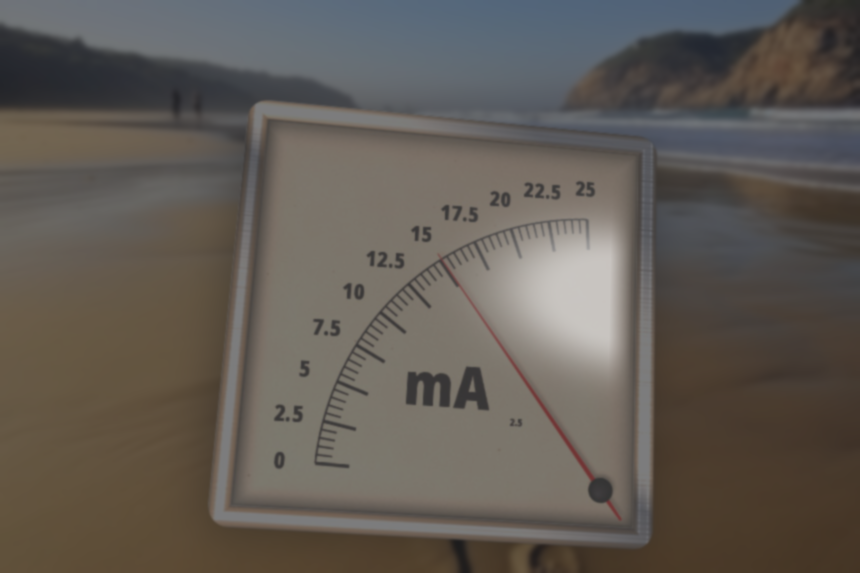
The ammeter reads **15** mA
